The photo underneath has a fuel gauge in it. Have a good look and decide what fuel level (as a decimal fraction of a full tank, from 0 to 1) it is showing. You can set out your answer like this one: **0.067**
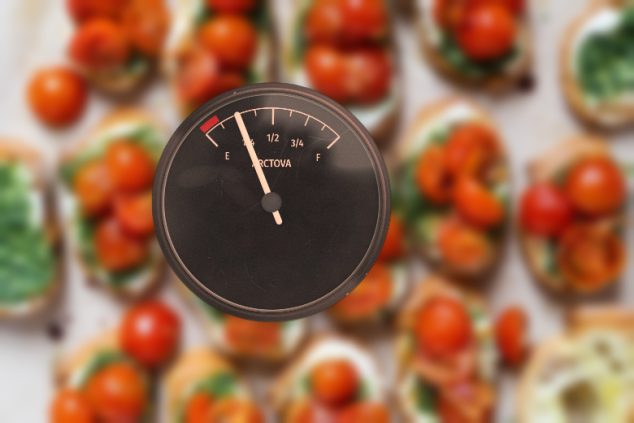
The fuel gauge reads **0.25**
